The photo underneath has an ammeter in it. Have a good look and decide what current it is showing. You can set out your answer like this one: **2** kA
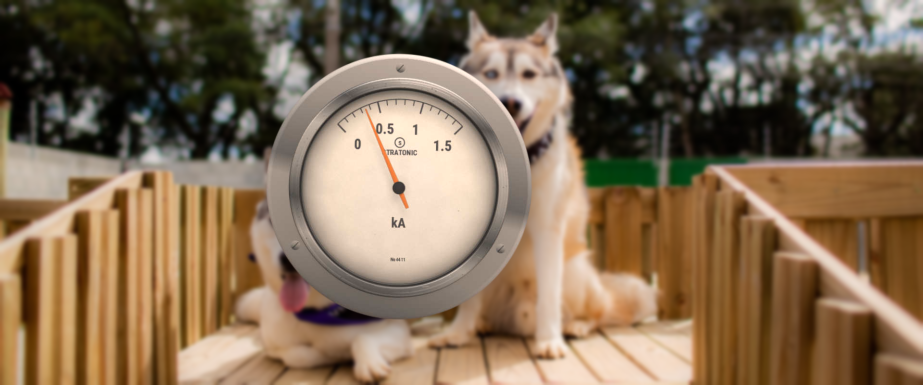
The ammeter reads **0.35** kA
